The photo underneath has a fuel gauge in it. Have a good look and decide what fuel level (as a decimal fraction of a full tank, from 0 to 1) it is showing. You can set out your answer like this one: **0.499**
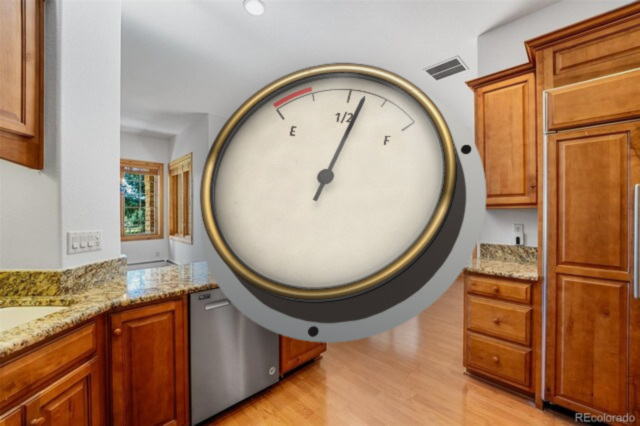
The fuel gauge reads **0.625**
